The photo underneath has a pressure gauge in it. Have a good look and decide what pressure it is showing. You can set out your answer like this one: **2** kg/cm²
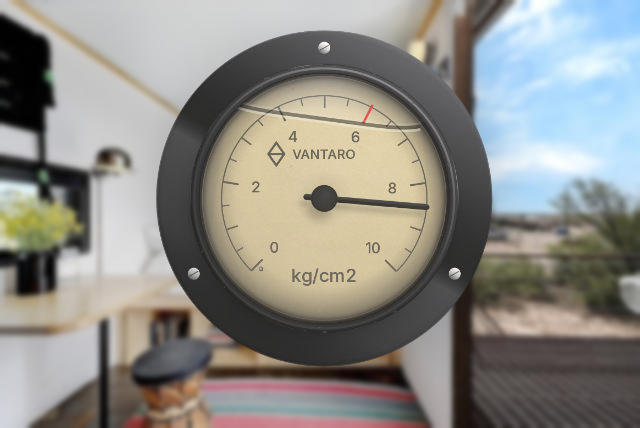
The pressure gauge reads **8.5** kg/cm²
